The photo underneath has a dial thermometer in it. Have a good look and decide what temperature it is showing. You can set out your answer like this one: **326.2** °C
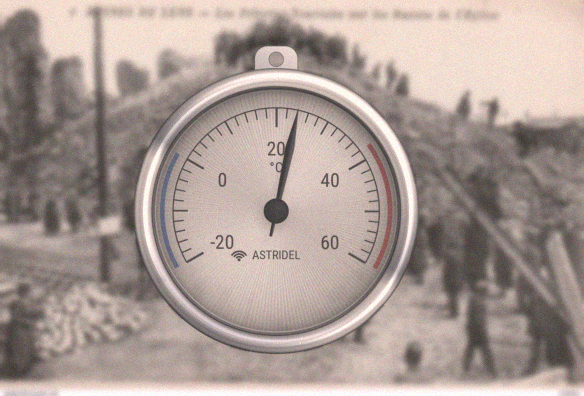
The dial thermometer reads **24** °C
